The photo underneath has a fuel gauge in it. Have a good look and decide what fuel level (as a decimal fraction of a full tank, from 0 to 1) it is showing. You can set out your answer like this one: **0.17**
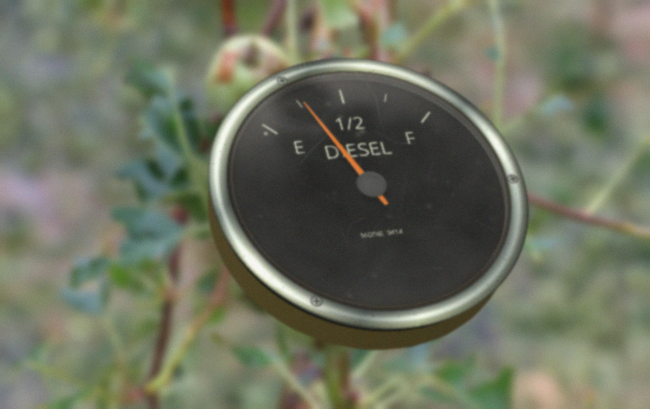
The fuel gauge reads **0.25**
